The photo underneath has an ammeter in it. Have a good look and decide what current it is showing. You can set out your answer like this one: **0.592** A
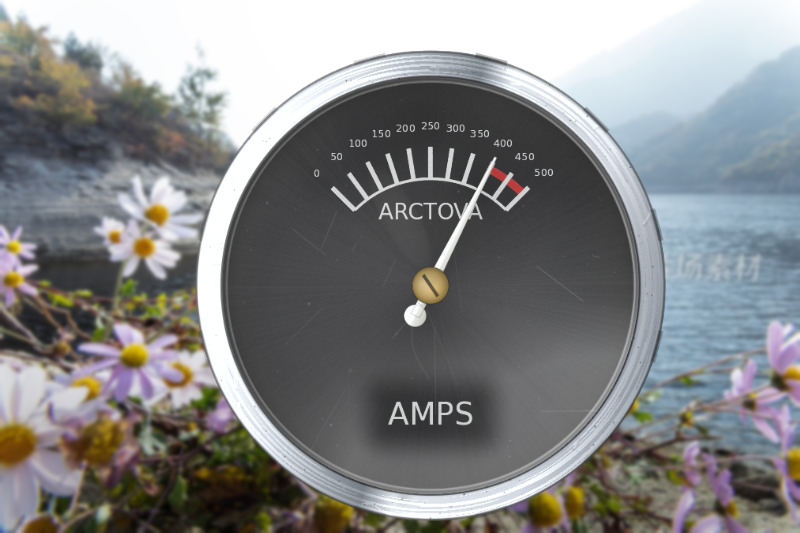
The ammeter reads **400** A
